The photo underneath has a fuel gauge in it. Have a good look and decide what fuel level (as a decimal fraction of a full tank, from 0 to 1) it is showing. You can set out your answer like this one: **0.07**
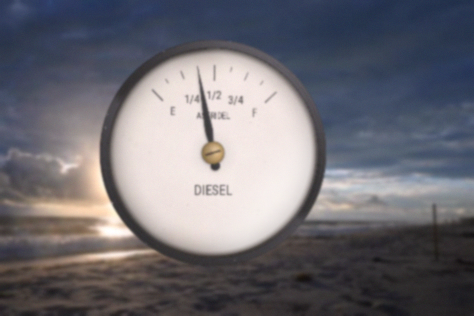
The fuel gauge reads **0.375**
